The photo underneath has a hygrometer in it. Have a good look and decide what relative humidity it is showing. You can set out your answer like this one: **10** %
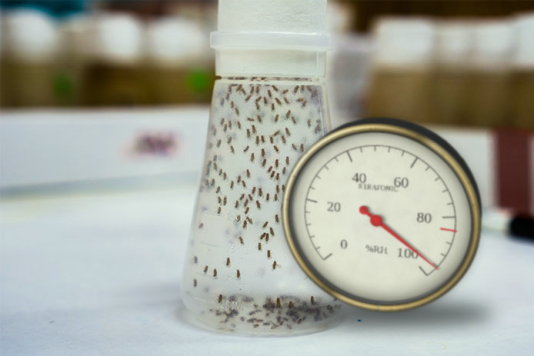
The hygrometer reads **96** %
